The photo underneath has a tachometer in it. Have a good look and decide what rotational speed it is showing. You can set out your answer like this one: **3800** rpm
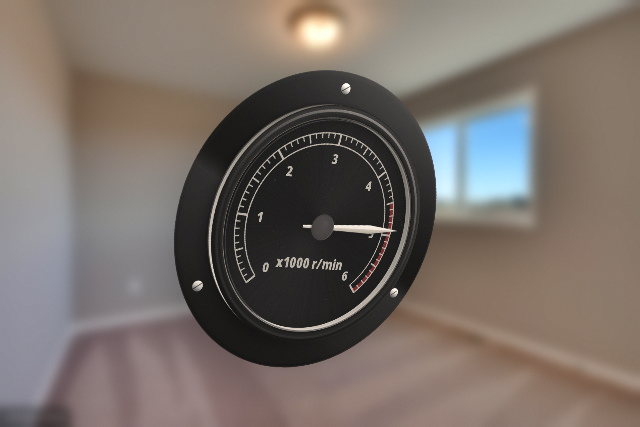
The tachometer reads **4900** rpm
